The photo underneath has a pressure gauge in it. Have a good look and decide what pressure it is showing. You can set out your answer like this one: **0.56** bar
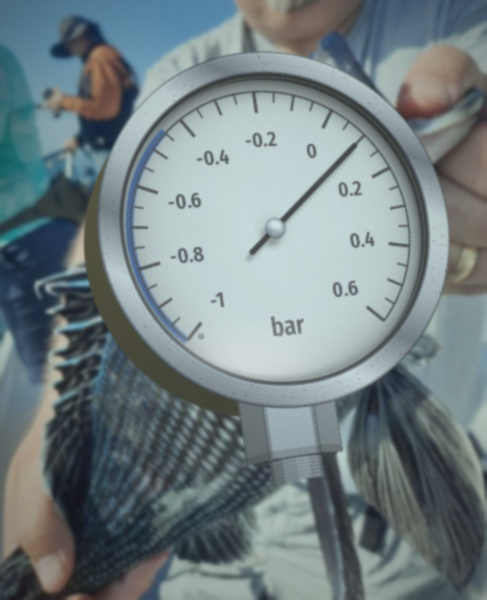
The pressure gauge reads **0.1** bar
